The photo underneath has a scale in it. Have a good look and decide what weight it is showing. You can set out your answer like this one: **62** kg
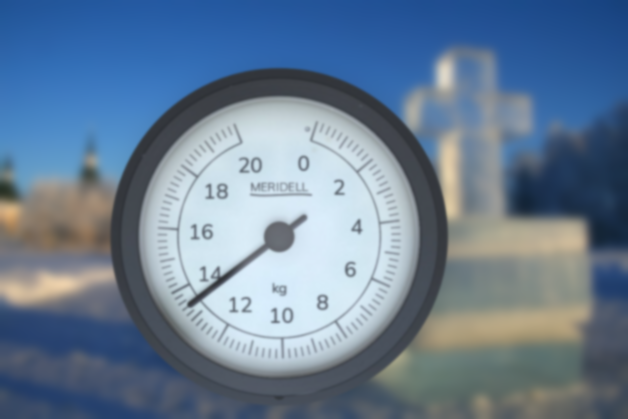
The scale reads **13.4** kg
